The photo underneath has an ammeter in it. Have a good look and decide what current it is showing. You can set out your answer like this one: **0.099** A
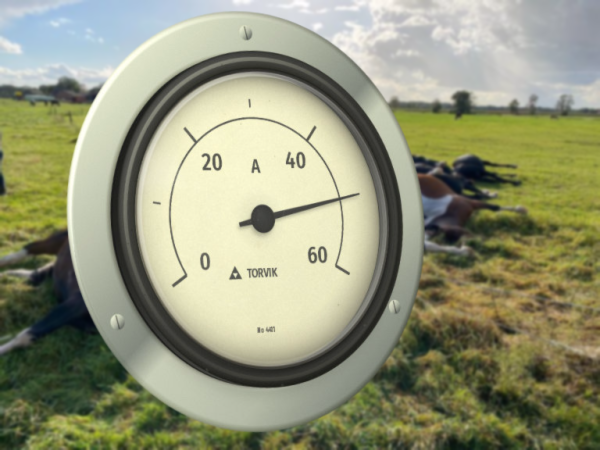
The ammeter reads **50** A
